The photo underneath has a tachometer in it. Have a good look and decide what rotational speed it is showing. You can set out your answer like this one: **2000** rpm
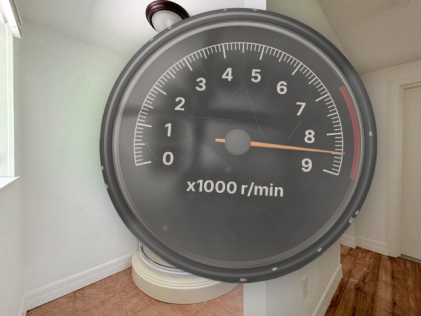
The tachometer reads **8500** rpm
